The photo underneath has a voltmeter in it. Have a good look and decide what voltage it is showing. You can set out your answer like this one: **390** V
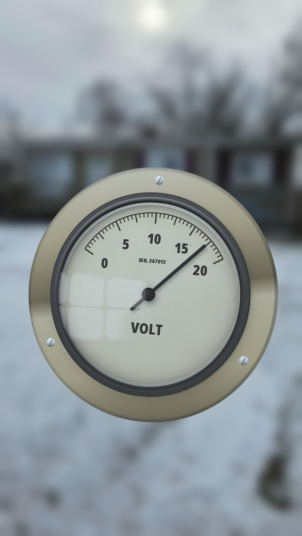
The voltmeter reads **17.5** V
